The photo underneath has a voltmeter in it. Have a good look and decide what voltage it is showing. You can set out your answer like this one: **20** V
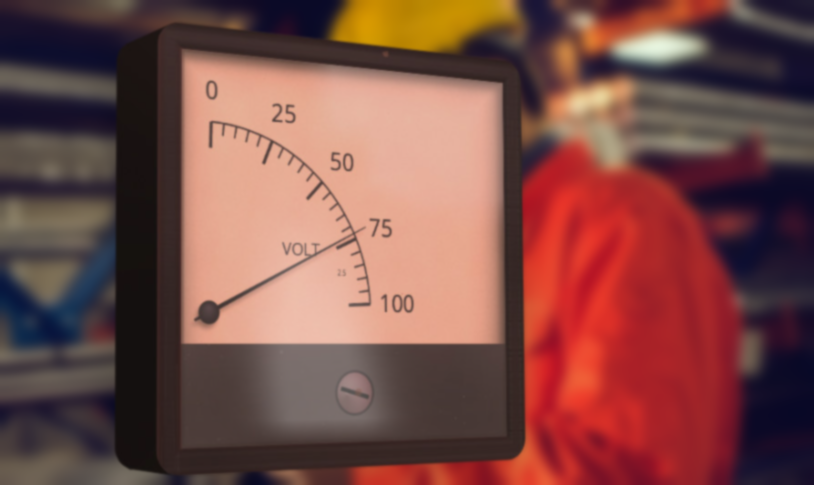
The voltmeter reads **72.5** V
